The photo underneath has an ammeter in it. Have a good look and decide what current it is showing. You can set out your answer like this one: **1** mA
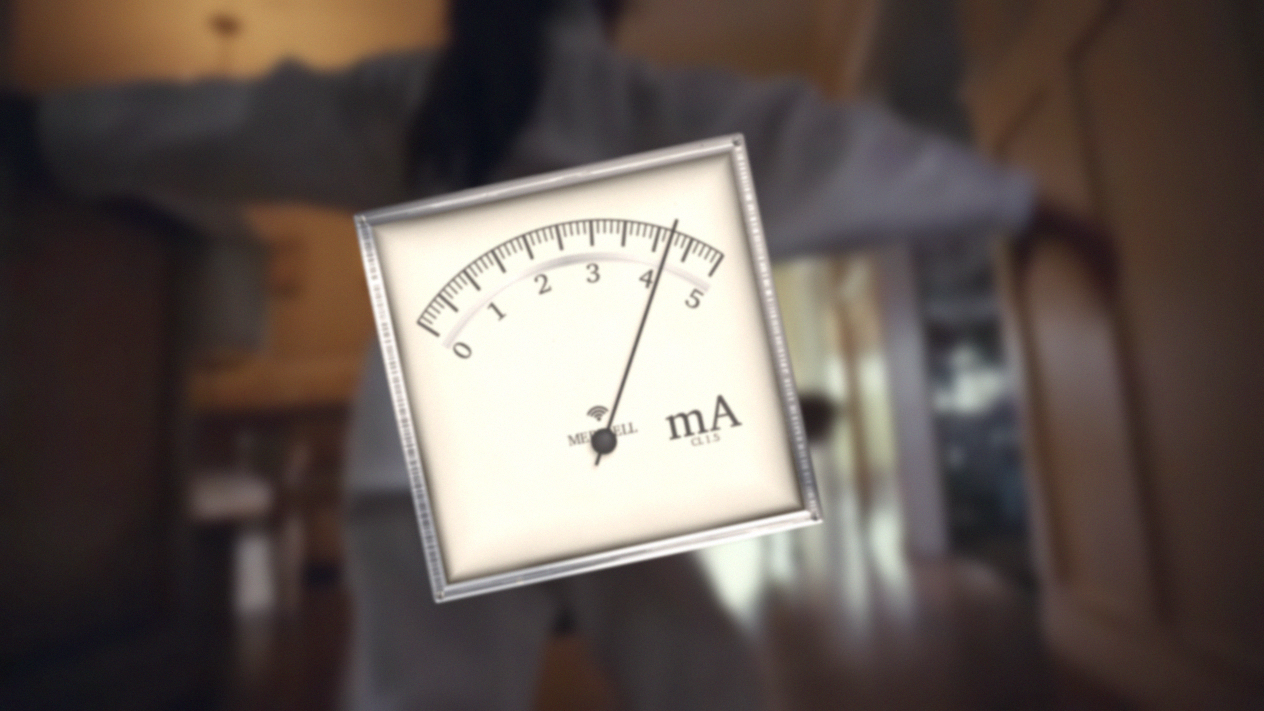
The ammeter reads **4.2** mA
